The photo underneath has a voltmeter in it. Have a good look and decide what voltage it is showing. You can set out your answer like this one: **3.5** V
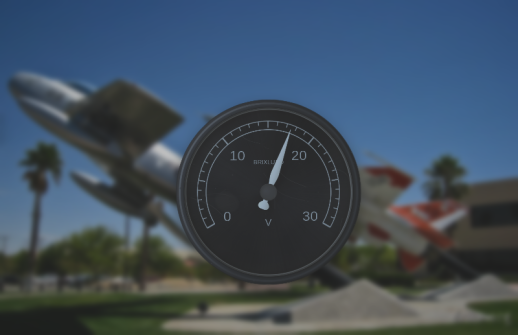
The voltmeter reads **17.5** V
